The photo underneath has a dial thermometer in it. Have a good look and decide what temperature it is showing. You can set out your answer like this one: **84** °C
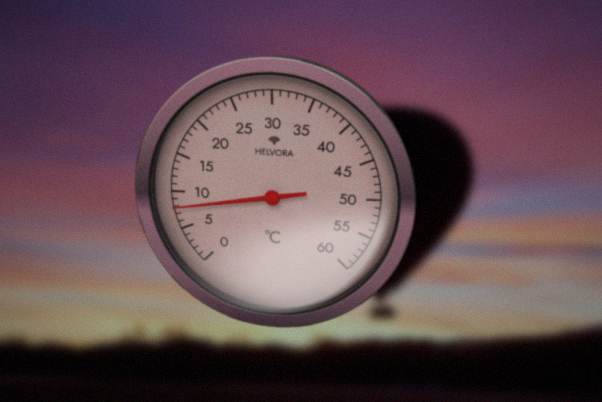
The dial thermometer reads **8** °C
